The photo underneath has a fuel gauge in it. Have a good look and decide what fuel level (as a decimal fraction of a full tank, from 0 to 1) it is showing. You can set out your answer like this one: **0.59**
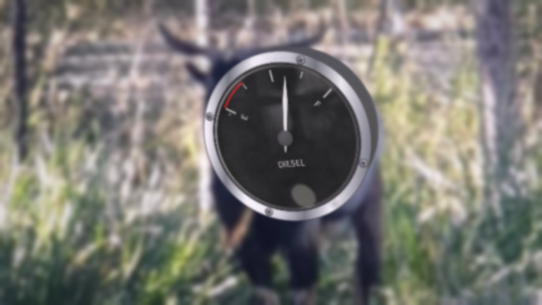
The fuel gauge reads **0.625**
